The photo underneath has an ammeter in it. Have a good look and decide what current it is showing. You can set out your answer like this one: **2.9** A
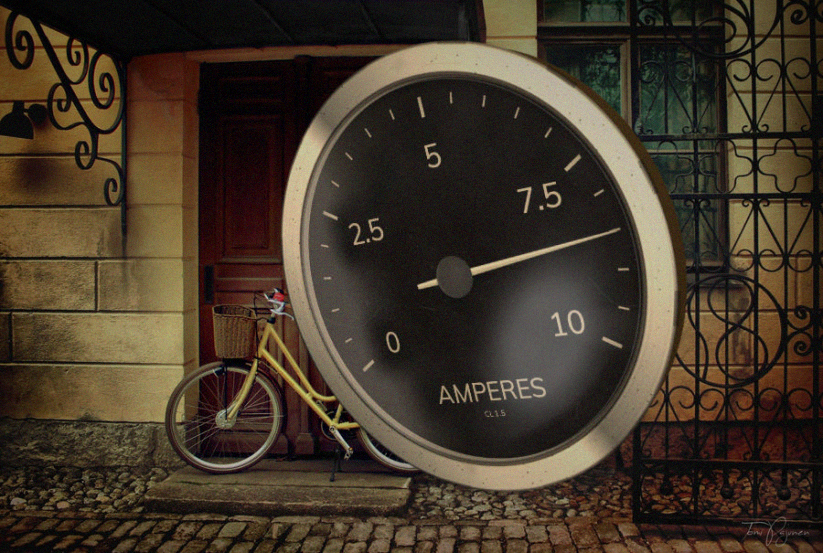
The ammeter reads **8.5** A
